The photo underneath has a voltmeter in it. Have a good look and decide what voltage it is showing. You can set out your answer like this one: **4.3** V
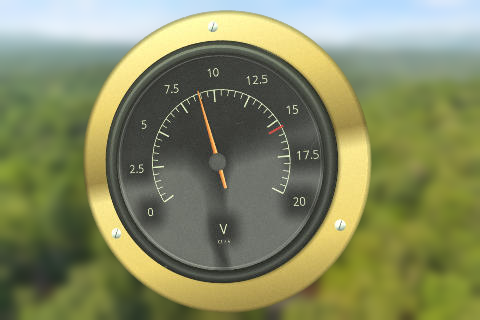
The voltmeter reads **9** V
